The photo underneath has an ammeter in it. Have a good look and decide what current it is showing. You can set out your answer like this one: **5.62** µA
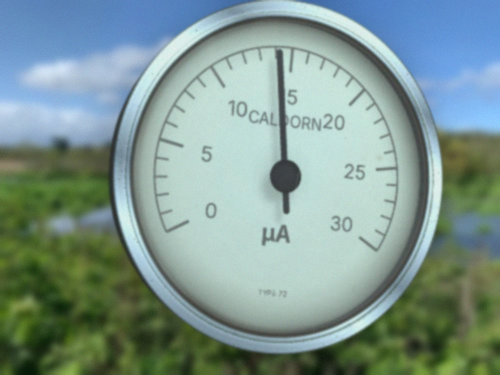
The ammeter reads **14** µA
